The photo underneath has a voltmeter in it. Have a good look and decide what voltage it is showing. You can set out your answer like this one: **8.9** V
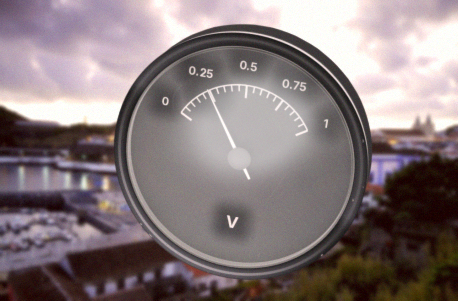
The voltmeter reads **0.25** V
